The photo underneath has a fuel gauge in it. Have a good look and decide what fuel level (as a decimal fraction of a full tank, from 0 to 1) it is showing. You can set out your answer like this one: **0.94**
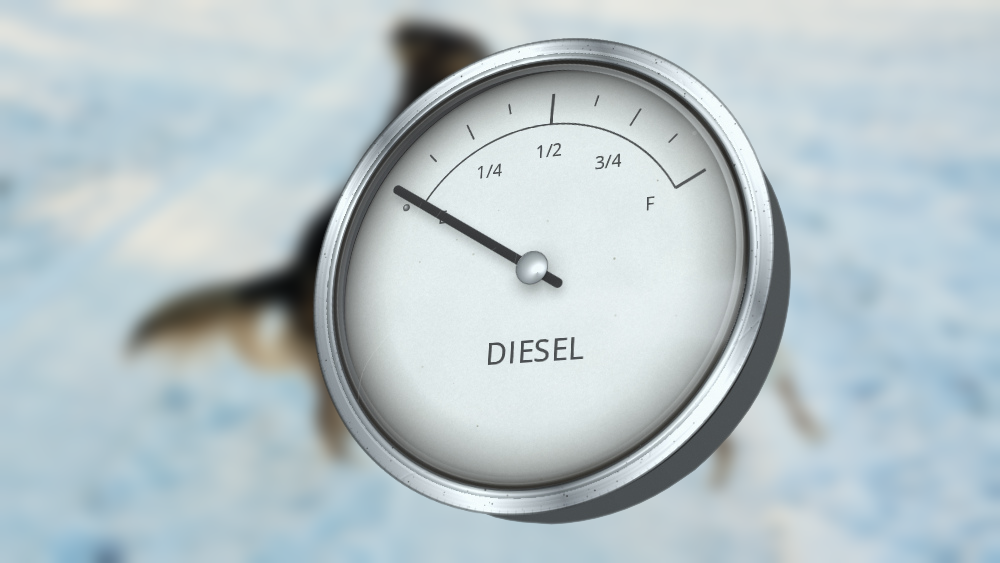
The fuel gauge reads **0**
